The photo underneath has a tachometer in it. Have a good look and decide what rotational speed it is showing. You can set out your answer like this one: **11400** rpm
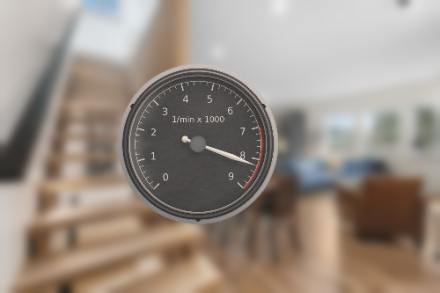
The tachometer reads **8200** rpm
